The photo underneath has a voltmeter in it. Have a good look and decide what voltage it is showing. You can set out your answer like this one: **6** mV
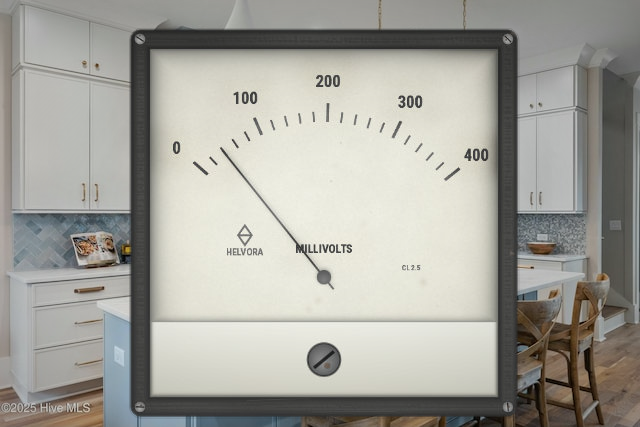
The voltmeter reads **40** mV
